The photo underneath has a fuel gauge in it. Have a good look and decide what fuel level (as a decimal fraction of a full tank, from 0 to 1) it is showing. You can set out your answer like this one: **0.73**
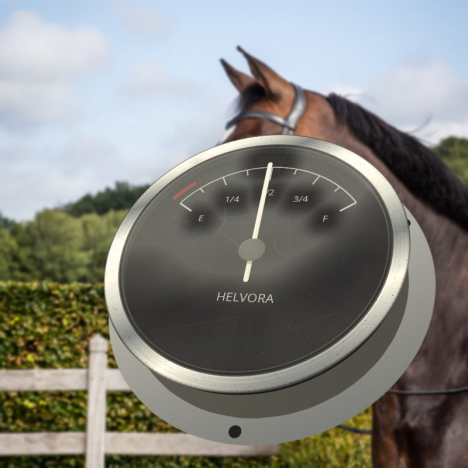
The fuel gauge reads **0.5**
